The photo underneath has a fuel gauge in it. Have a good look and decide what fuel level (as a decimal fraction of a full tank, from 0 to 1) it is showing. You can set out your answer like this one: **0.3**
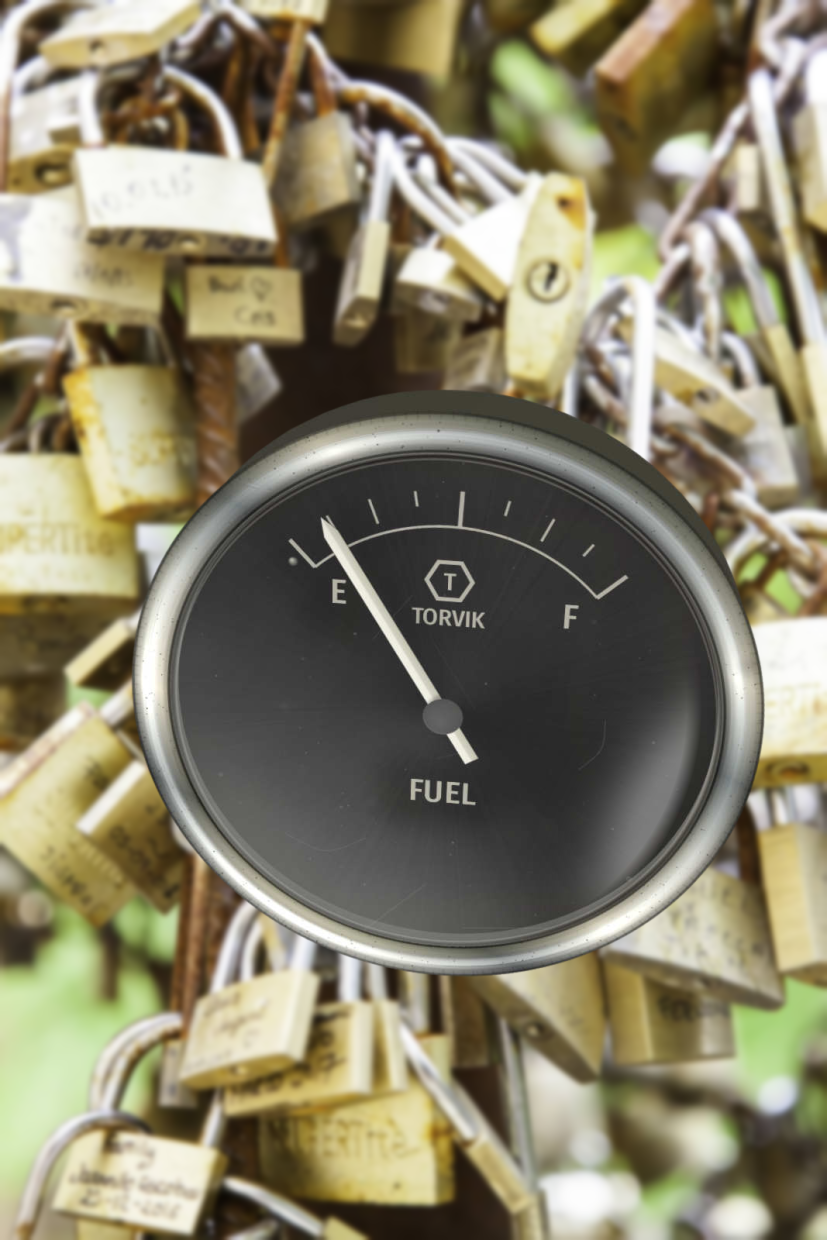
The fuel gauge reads **0.125**
